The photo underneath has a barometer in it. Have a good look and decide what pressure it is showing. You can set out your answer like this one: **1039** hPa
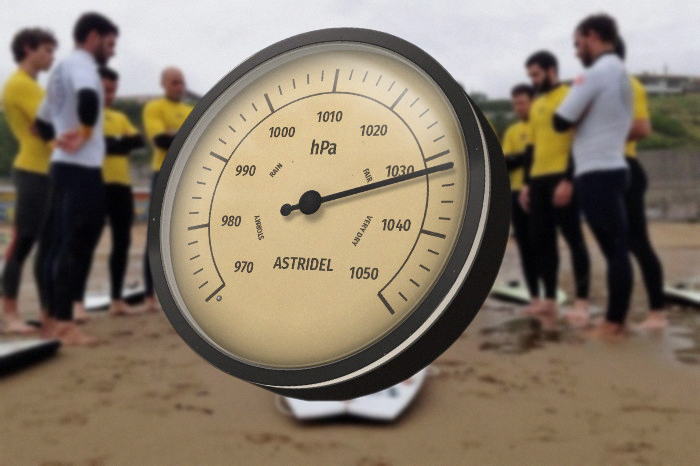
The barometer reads **1032** hPa
